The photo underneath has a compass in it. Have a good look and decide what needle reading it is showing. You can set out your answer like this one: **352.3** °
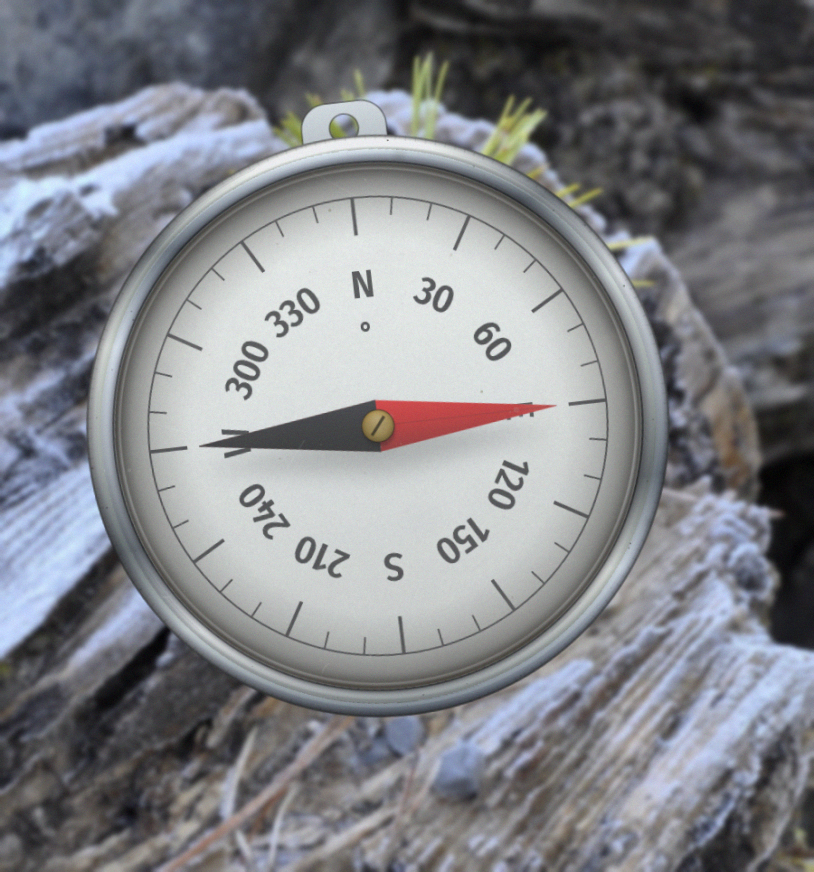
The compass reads **90** °
